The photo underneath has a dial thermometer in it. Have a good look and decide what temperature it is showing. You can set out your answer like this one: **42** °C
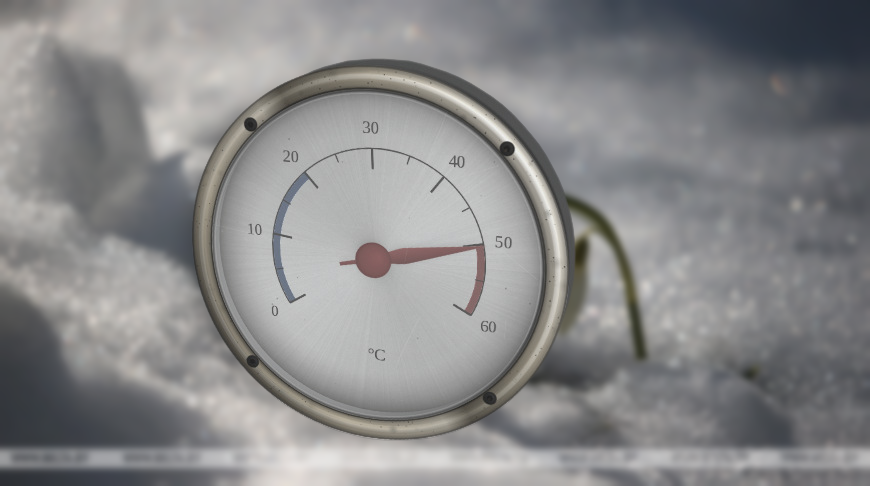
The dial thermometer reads **50** °C
